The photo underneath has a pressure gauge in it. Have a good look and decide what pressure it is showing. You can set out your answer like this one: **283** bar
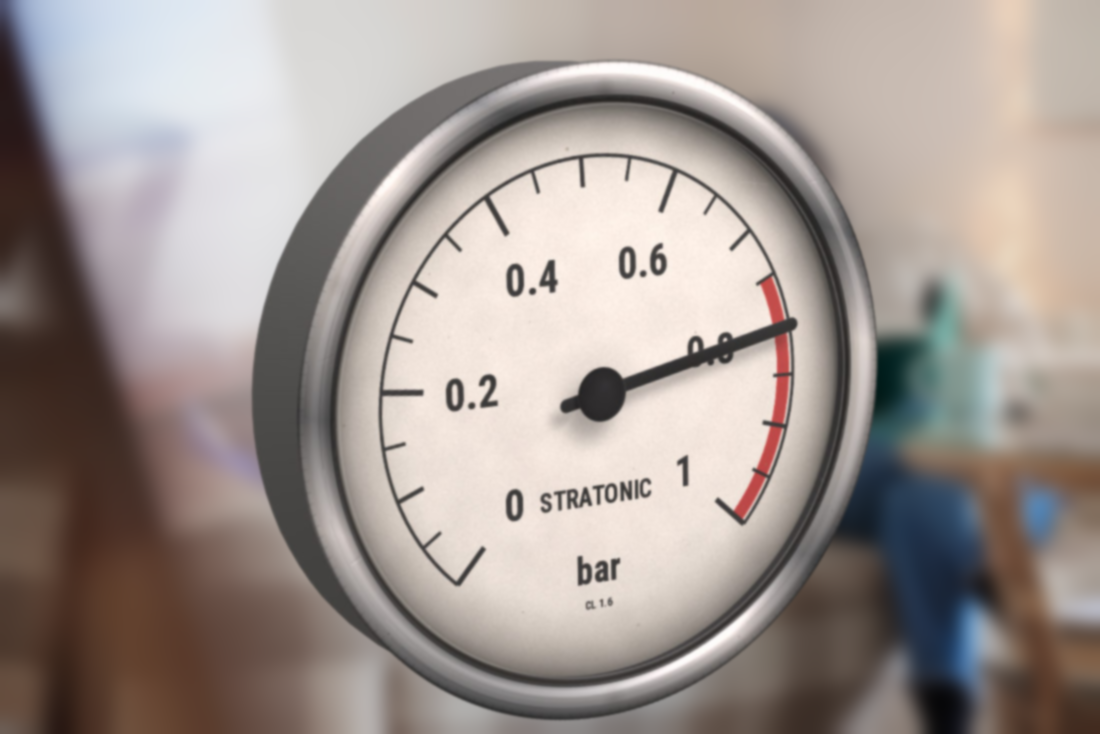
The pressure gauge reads **0.8** bar
